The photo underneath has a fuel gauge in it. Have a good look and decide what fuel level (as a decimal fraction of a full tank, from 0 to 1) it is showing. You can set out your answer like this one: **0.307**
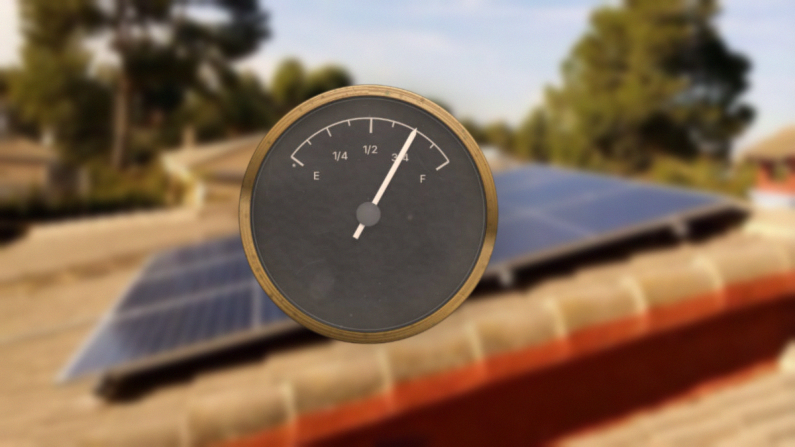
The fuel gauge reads **0.75**
